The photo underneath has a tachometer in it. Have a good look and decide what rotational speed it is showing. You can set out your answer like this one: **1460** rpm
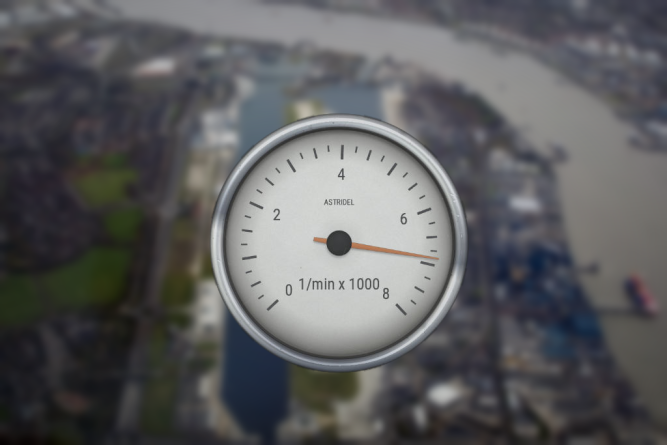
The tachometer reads **6875** rpm
